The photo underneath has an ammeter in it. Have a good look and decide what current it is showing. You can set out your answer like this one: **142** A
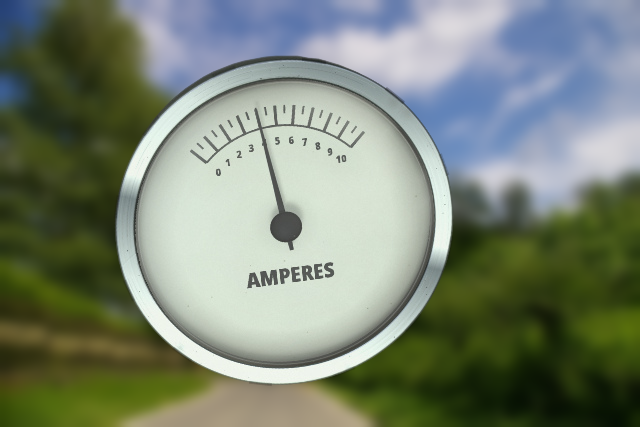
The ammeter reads **4** A
